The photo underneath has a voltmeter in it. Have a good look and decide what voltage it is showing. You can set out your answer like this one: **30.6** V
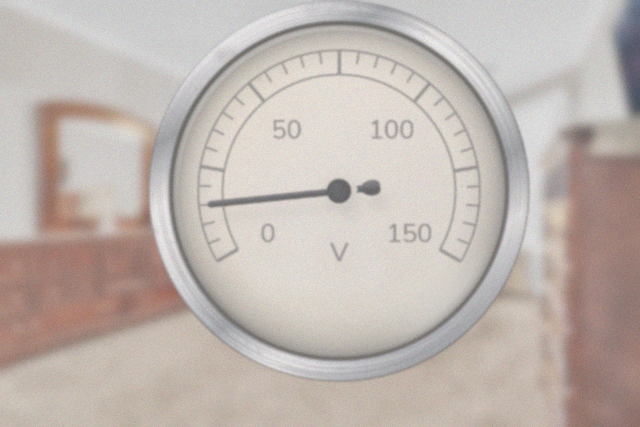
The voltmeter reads **15** V
